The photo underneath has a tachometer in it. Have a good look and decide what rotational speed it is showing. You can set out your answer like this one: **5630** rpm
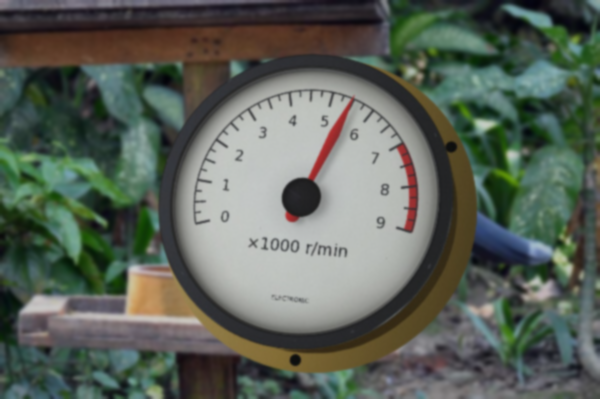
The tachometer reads **5500** rpm
